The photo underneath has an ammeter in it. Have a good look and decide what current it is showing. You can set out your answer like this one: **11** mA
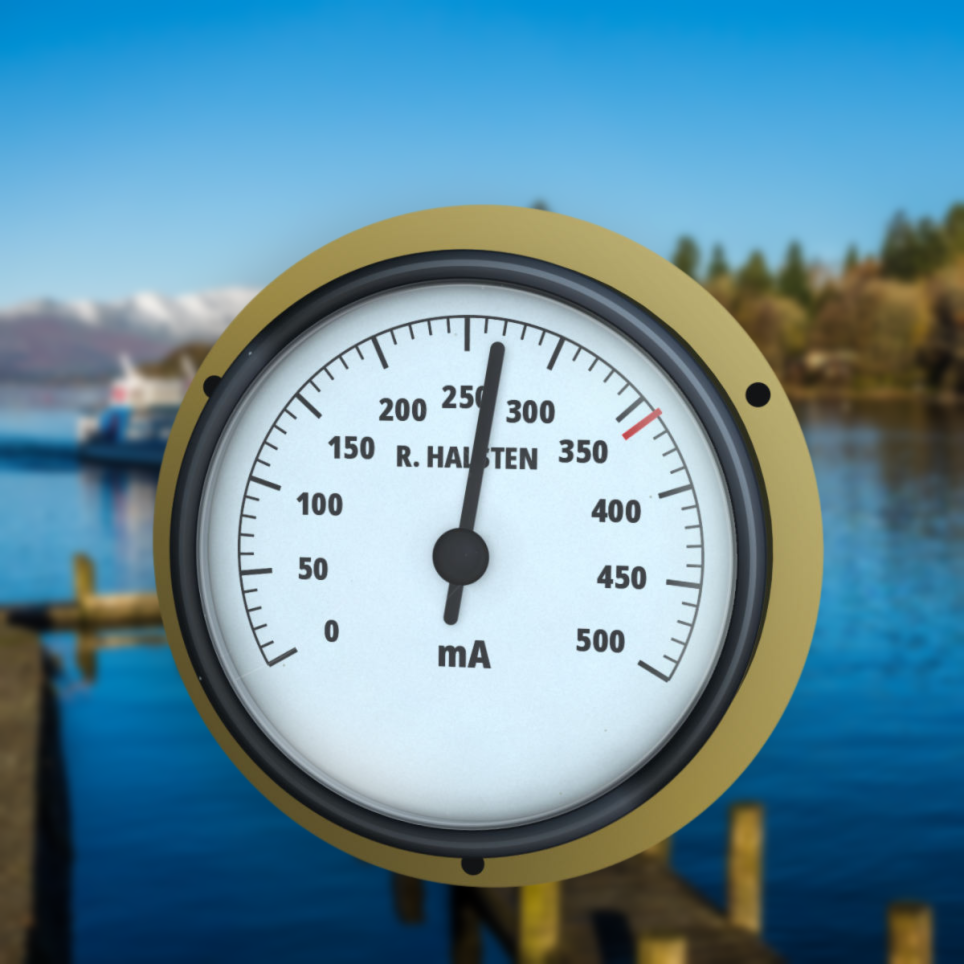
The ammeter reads **270** mA
